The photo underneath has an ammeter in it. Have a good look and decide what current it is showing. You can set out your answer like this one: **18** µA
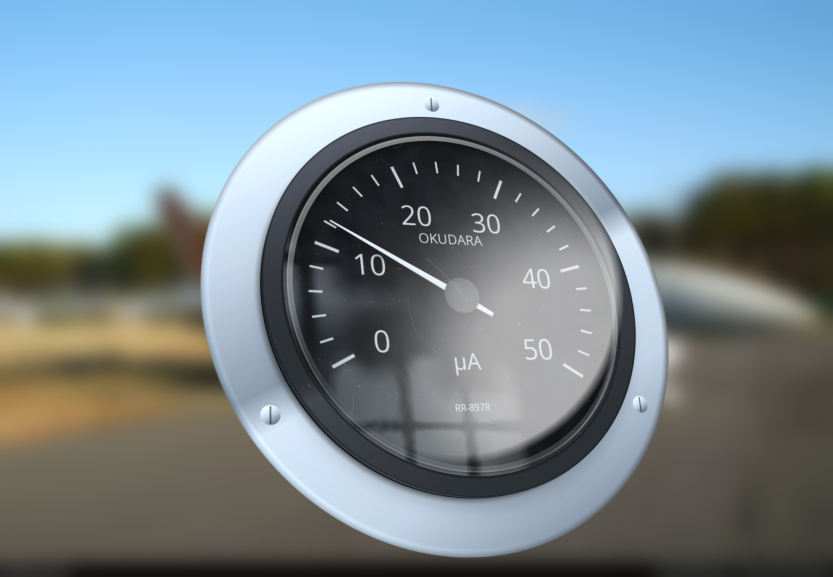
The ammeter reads **12** µA
